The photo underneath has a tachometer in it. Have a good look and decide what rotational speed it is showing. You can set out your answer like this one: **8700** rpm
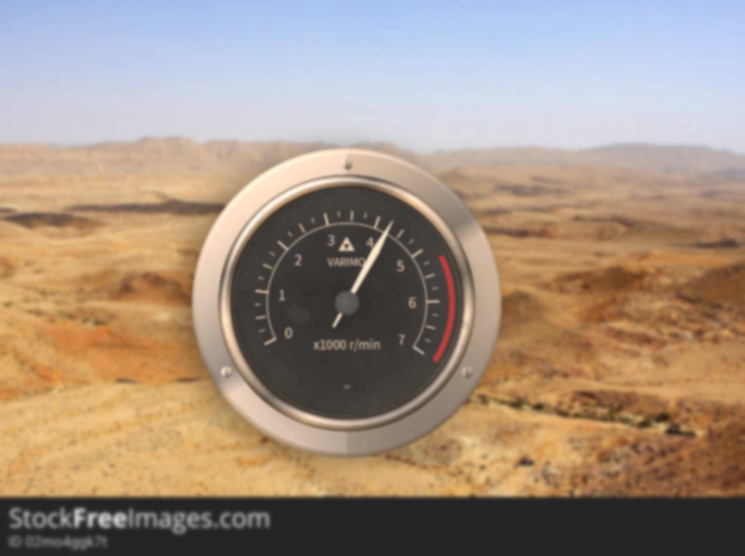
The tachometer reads **4250** rpm
